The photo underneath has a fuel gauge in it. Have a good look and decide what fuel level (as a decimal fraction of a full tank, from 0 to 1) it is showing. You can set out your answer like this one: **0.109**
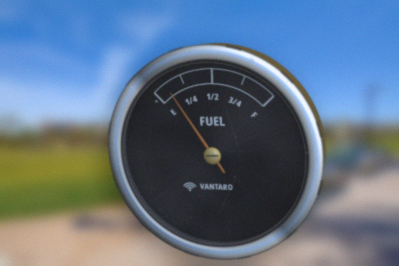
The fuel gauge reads **0.125**
